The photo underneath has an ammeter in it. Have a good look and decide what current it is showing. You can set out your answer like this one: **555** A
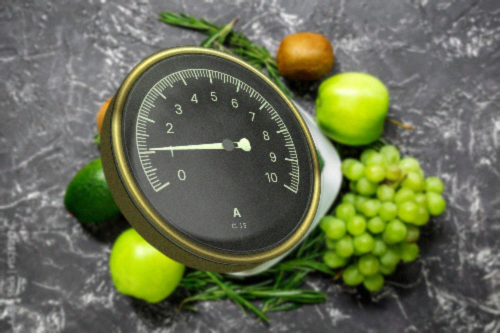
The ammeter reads **1** A
